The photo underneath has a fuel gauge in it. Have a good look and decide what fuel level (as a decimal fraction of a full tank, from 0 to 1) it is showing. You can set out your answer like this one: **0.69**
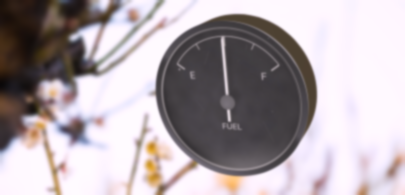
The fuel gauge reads **0.5**
